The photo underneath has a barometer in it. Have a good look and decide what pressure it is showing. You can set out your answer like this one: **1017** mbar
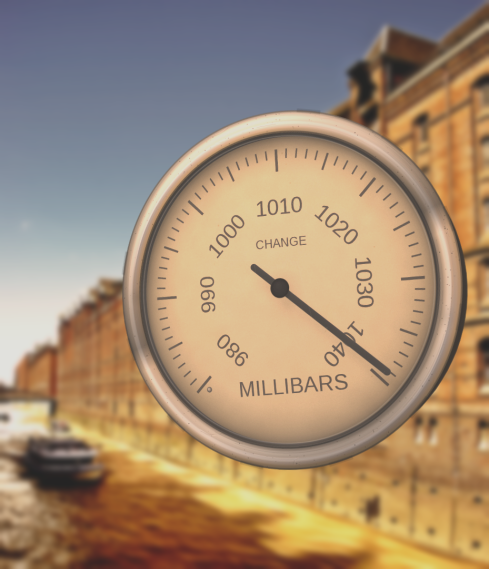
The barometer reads **1039** mbar
